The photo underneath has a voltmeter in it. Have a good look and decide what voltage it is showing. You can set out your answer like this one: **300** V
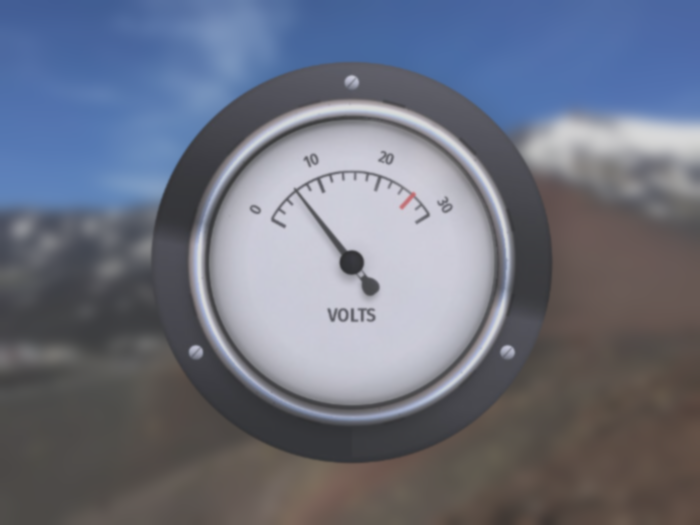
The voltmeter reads **6** V
